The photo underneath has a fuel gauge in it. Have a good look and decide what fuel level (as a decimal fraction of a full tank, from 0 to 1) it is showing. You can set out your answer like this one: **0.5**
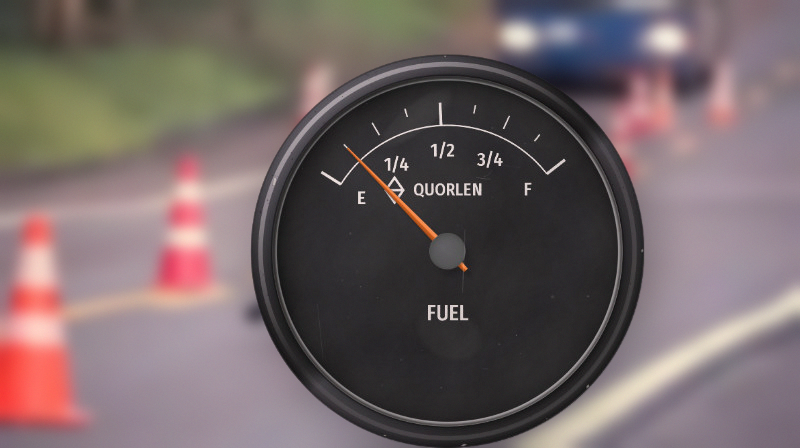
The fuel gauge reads **0.125**
